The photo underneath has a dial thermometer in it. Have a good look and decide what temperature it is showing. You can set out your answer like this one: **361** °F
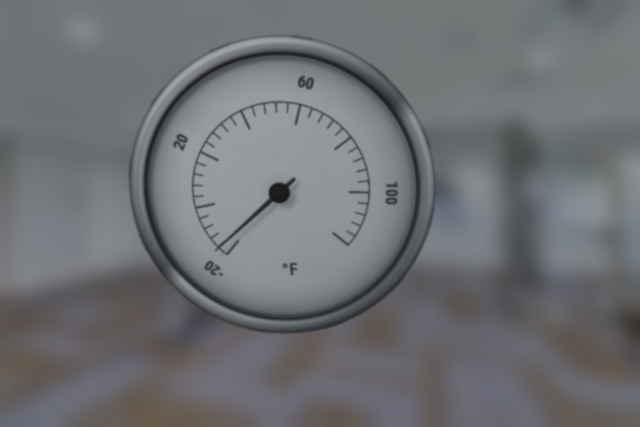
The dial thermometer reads **-16** °F
